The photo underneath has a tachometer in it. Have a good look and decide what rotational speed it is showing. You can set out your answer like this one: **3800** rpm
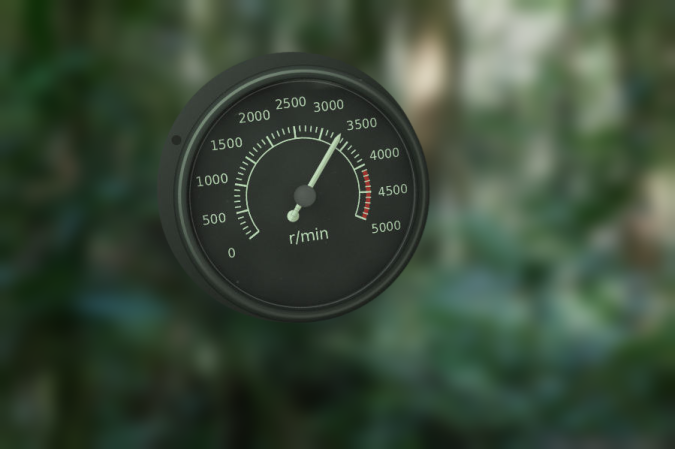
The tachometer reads **3300** rpm
